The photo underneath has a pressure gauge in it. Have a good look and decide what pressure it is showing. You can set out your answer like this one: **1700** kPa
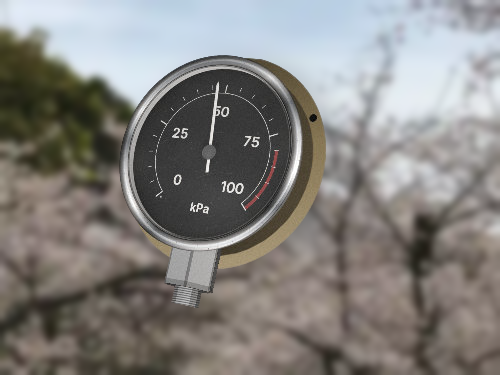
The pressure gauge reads **47.5** kPa
